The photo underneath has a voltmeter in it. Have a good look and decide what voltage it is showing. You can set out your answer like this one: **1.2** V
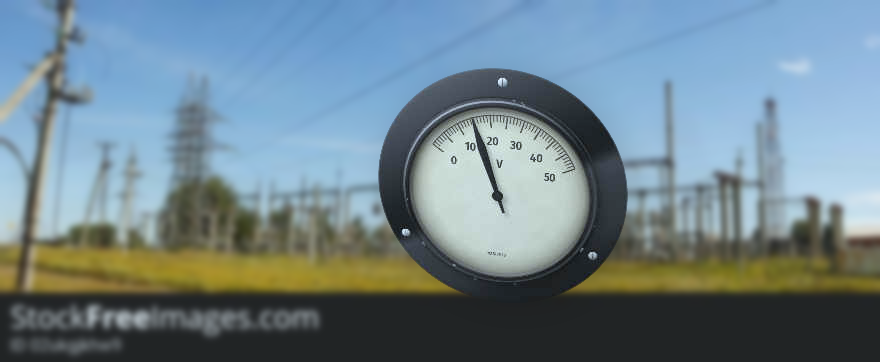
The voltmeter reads **15** V
